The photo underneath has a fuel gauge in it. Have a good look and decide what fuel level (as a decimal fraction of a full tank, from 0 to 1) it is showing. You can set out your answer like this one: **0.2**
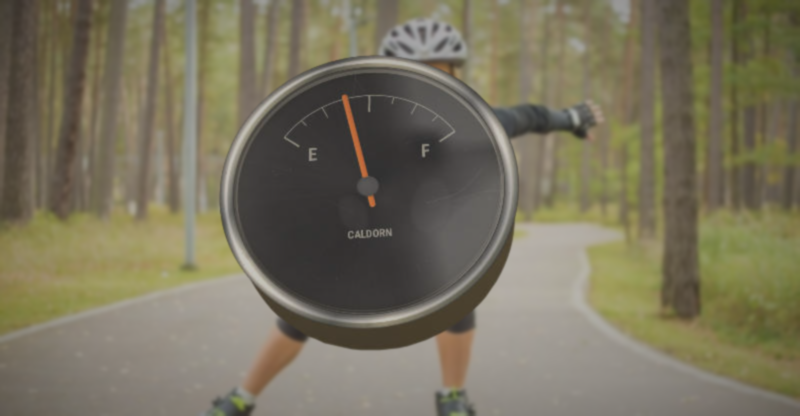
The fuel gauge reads **0.375**
